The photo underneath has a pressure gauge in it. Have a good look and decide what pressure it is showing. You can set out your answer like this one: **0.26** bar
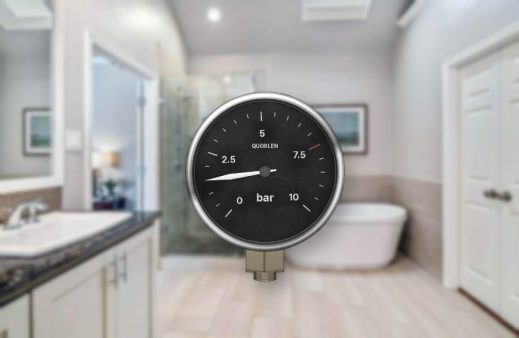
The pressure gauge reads **1.5** bar
